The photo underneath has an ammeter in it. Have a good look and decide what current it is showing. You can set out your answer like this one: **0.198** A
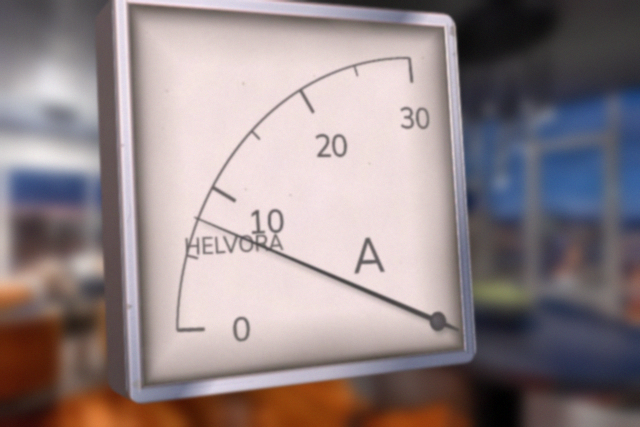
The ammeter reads **7.5** A
